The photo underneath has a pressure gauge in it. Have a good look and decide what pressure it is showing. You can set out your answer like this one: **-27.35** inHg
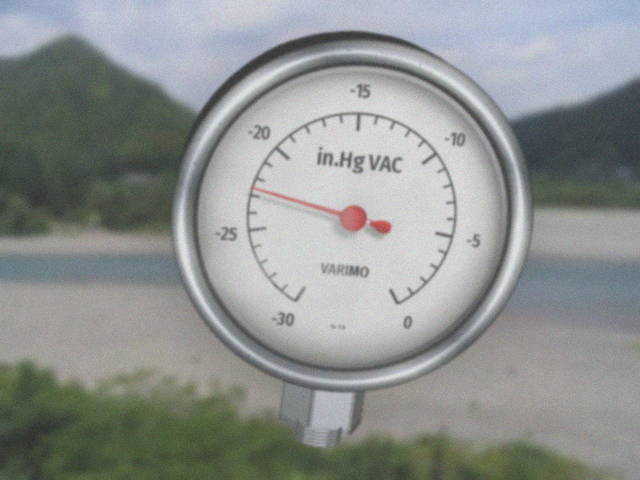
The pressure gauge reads **-22.5** inHg
